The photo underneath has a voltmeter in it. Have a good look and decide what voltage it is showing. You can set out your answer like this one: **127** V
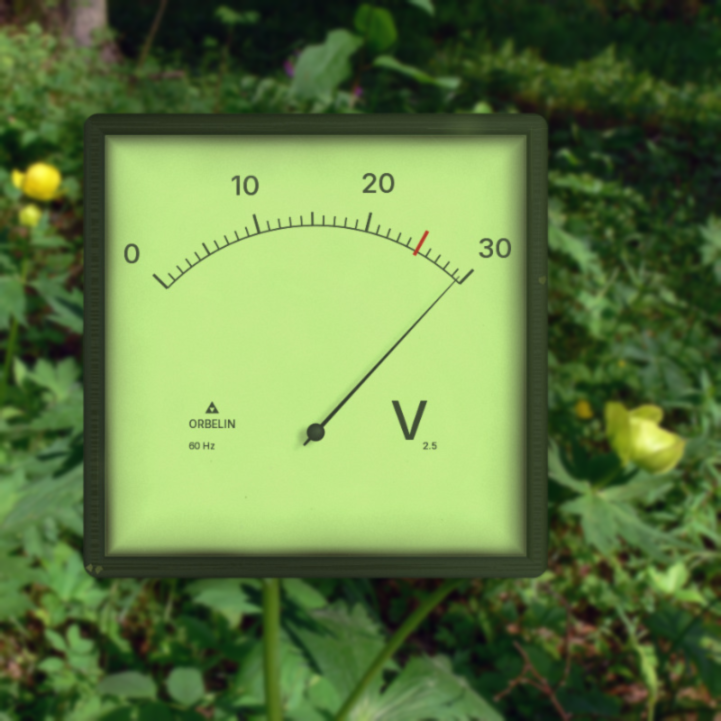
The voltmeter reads **29.5** V
